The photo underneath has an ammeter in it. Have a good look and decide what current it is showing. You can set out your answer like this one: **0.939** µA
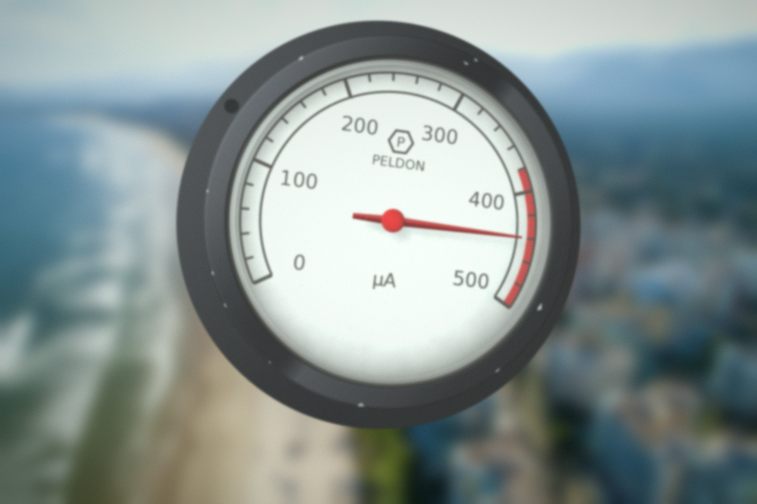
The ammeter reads **440** µA
